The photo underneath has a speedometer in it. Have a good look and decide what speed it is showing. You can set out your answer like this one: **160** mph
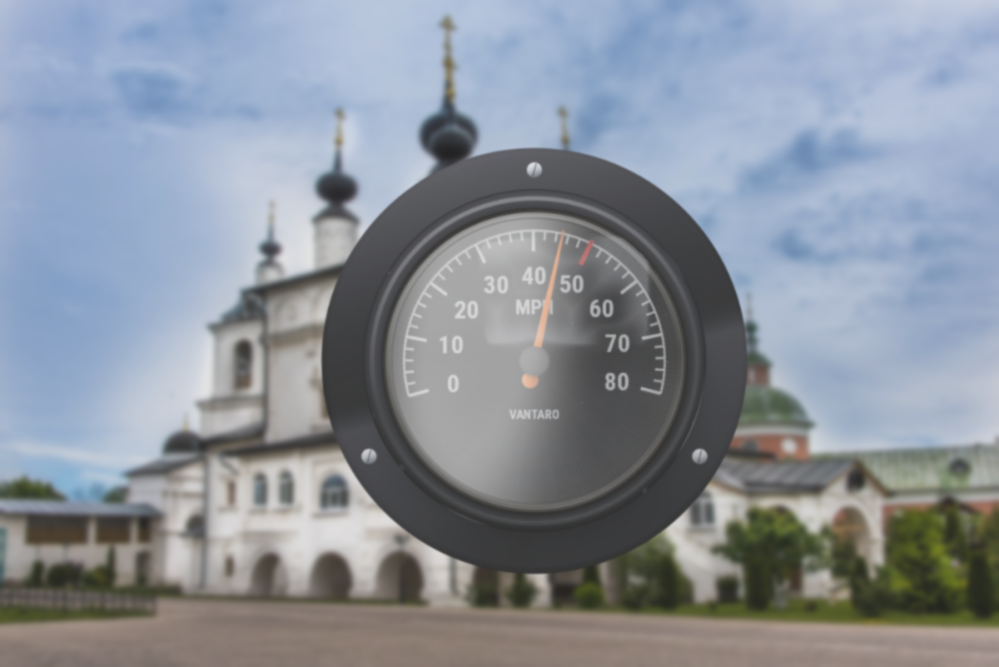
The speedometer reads **45** mph
